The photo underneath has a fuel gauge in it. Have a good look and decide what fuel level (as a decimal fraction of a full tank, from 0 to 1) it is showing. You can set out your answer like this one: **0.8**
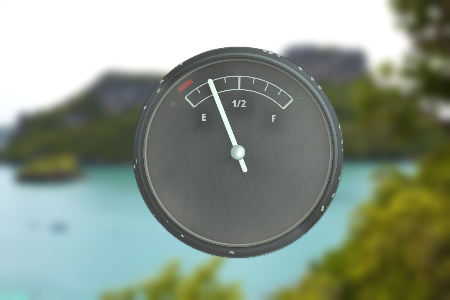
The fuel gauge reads **0.25**
